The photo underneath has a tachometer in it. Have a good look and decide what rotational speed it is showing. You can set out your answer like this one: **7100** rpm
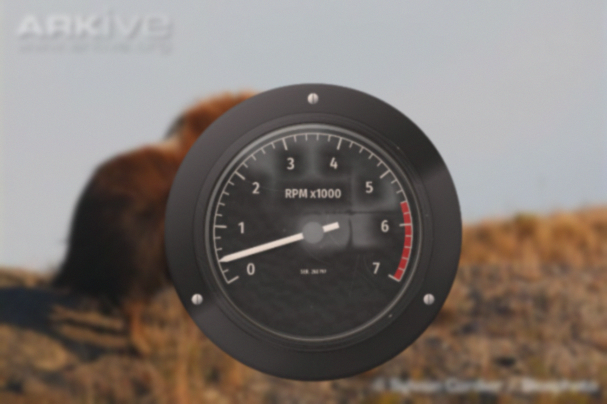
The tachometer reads **400** rpm
